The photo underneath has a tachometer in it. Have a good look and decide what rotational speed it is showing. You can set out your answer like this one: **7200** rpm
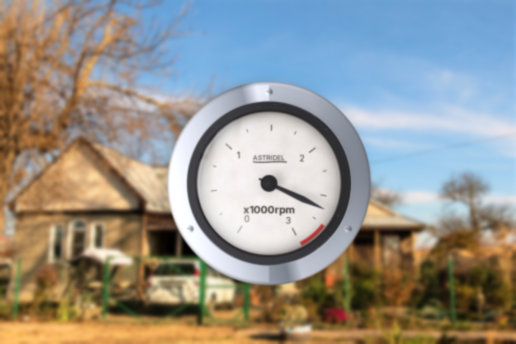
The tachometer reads **2625** rpm
